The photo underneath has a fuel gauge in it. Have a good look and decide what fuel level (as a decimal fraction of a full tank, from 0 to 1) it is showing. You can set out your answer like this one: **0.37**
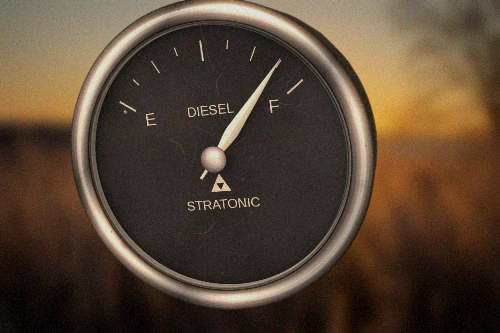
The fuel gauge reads **0.875**
